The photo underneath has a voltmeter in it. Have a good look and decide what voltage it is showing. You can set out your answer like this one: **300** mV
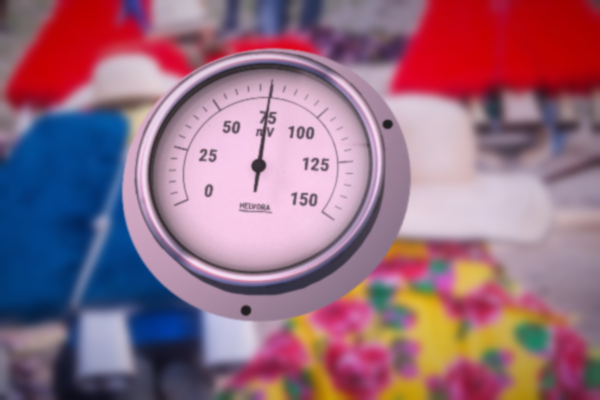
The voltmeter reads **75** mV
